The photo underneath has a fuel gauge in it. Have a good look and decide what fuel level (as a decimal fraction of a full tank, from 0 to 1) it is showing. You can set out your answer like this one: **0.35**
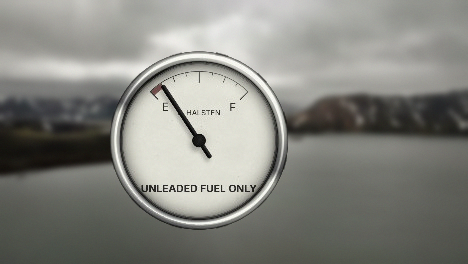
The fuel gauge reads **0.125**
